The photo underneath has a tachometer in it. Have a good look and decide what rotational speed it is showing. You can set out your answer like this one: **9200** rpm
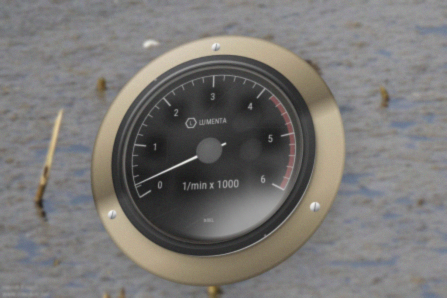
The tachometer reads **200** rpm
